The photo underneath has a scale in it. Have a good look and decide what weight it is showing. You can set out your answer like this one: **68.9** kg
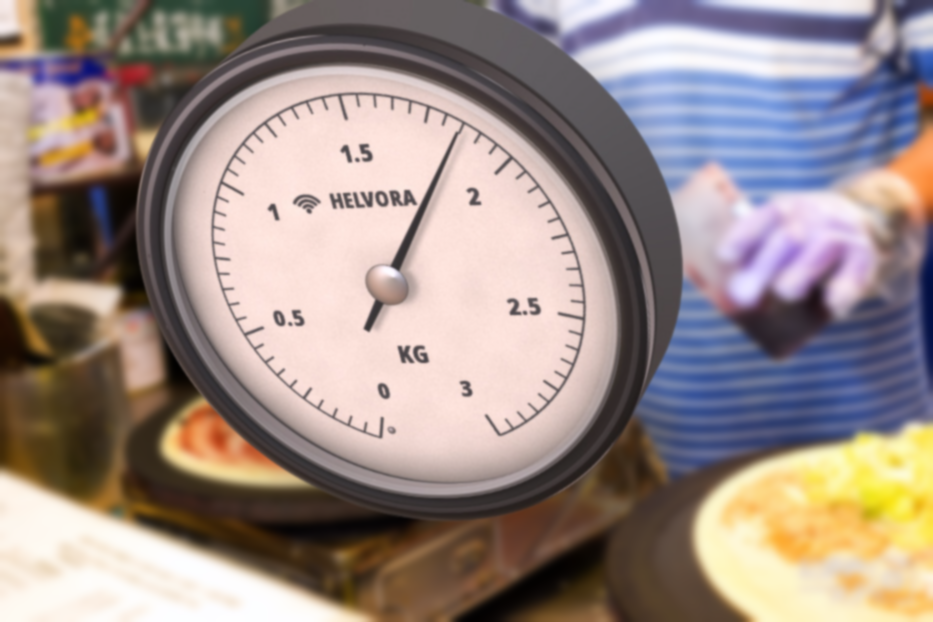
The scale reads **1.85** kg
